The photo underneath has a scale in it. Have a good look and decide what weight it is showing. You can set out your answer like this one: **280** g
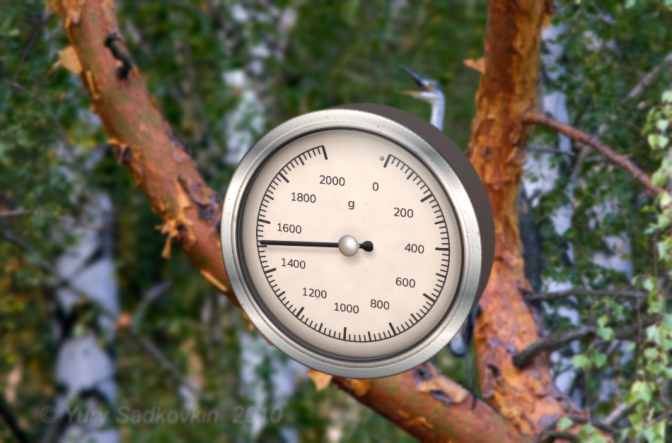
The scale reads **1520** g
